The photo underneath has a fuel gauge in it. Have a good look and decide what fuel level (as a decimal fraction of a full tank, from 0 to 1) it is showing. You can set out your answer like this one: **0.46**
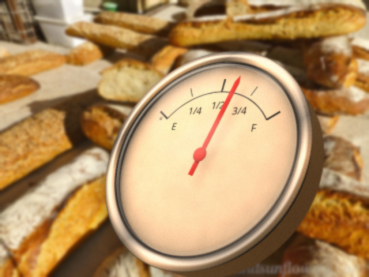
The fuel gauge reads **0.625**
